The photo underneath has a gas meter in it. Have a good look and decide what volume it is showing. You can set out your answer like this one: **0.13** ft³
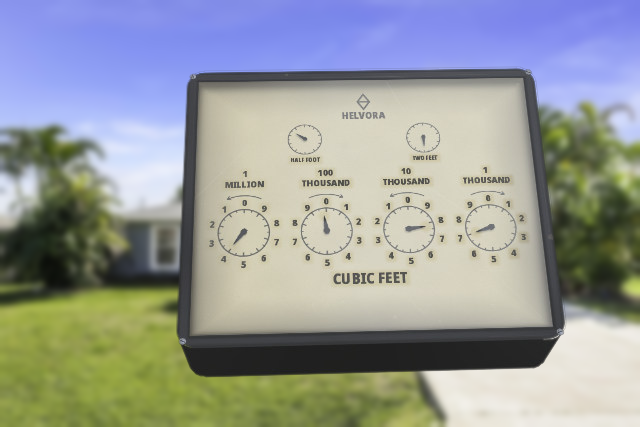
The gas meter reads **397700** ft³
